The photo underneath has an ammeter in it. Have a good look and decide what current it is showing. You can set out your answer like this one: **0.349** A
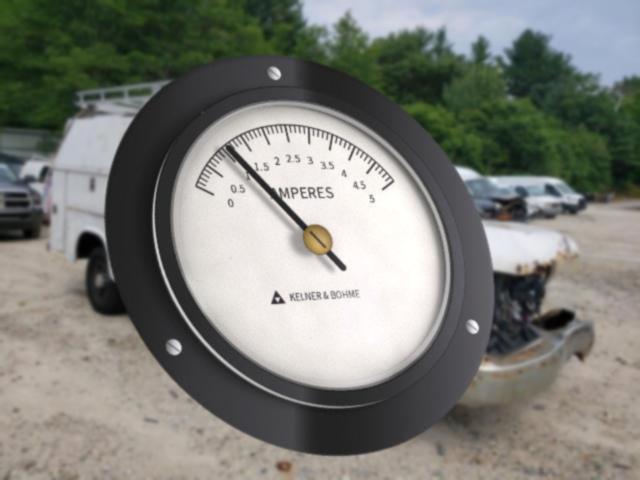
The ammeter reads **1** A
